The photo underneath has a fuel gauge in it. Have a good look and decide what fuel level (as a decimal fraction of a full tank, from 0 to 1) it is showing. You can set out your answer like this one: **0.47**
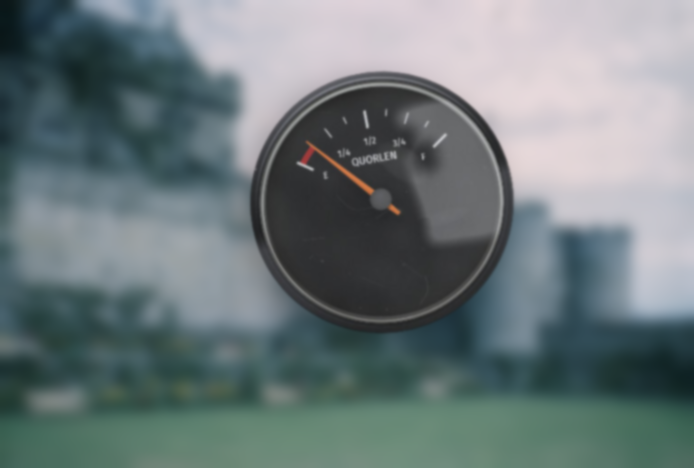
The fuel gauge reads **0.125**
